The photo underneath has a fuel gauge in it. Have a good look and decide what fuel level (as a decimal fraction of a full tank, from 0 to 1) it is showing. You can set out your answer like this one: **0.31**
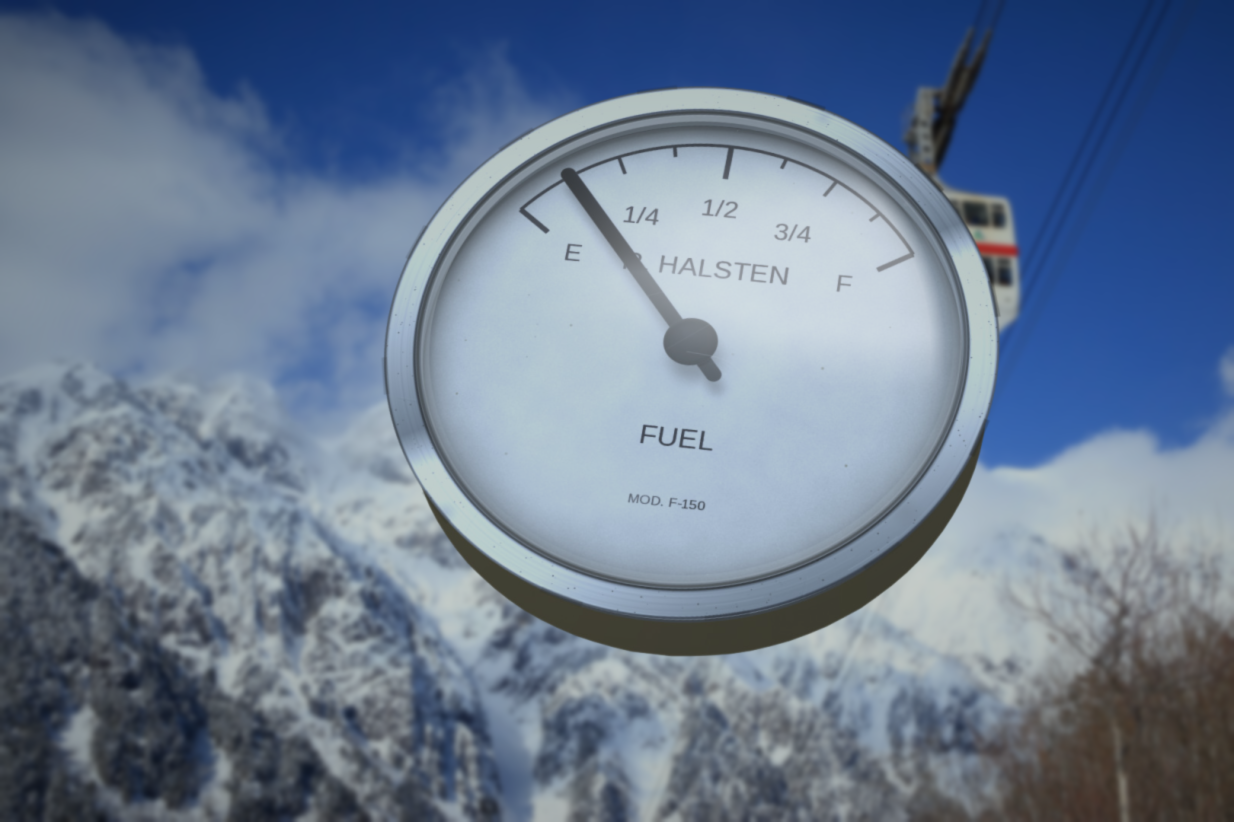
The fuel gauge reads **0.125**
